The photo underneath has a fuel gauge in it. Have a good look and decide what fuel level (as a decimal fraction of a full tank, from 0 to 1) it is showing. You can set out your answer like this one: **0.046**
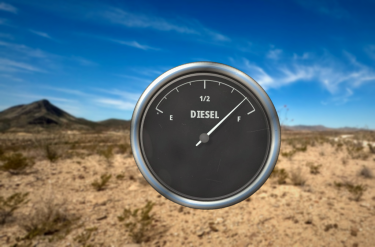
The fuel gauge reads **0.875**
